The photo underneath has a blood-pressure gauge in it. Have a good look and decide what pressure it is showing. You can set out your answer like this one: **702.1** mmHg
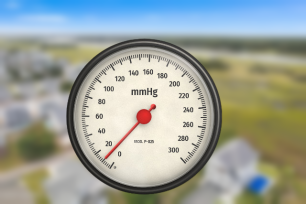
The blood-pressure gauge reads **10** mmHg
